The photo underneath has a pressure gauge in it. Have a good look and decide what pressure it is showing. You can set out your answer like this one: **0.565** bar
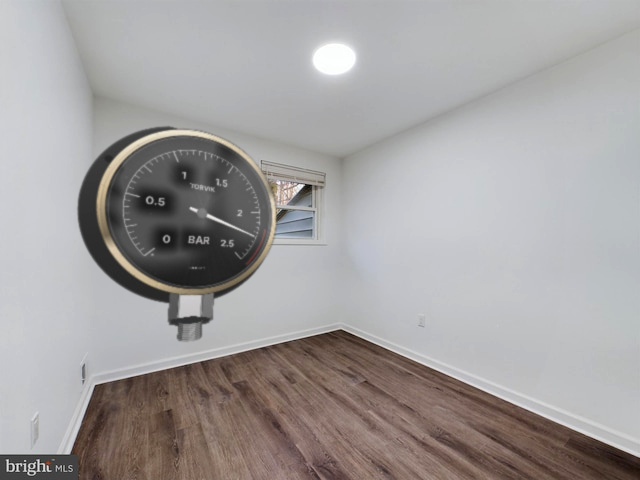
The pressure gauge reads **2.25** bar
